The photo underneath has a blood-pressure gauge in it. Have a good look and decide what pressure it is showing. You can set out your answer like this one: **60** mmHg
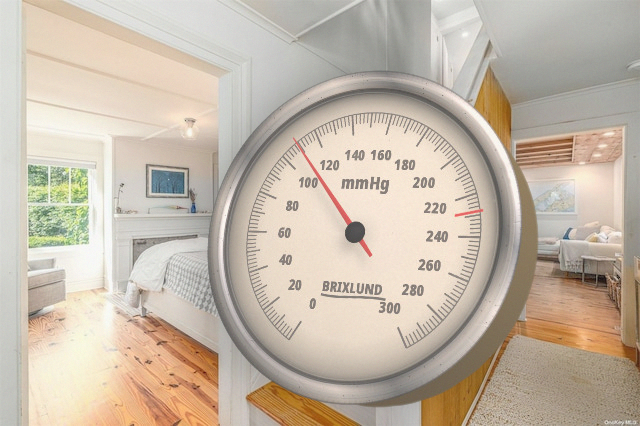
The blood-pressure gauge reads **110** mmHg
